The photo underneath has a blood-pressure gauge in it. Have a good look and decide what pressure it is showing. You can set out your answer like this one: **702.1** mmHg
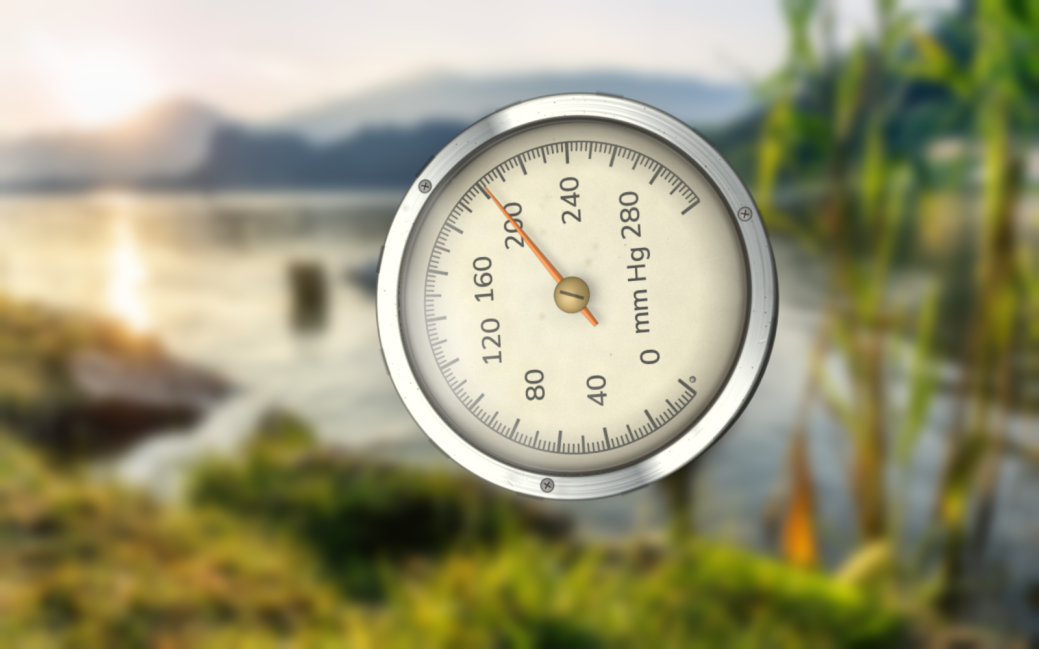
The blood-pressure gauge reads **202** mmHg
